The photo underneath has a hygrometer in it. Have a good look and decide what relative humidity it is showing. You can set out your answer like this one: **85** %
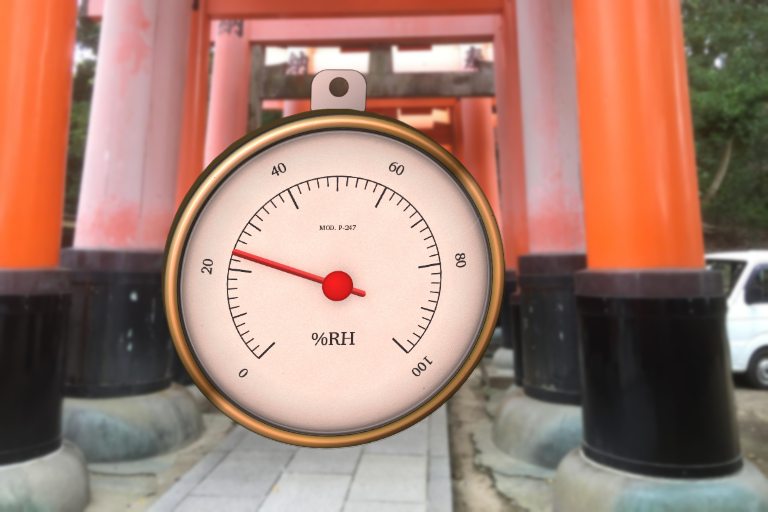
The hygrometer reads **24** %
